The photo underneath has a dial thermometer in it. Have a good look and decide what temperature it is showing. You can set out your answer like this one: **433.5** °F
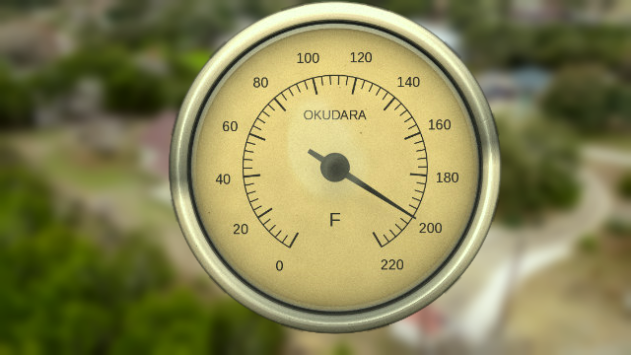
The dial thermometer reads **200** °F
